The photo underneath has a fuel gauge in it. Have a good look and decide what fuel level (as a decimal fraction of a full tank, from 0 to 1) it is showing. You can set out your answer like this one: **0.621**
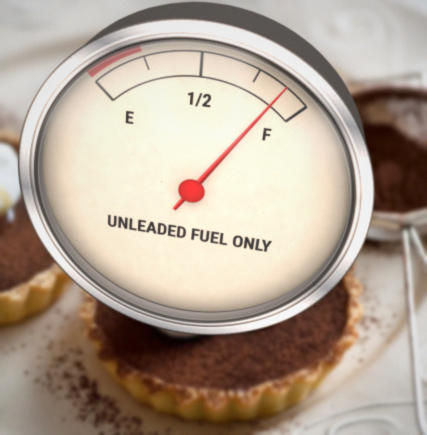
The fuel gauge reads **0.875**
